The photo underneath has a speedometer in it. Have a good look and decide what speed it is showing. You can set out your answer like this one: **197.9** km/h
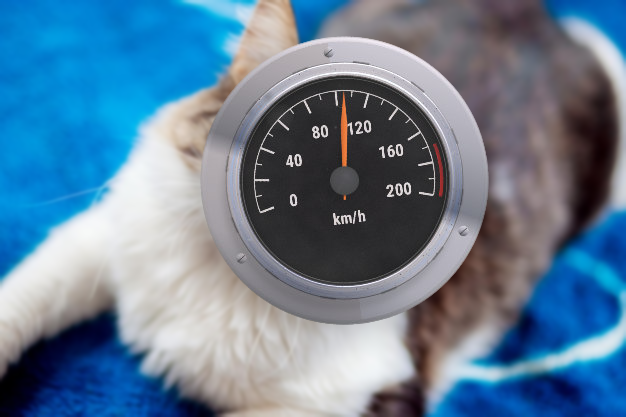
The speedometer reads **105** km/h
